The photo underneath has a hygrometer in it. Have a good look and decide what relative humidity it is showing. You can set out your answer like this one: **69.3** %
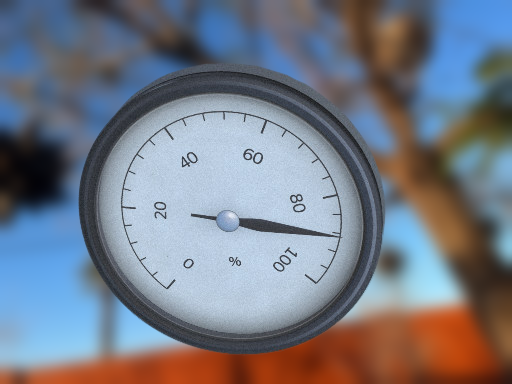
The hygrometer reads **88** %
